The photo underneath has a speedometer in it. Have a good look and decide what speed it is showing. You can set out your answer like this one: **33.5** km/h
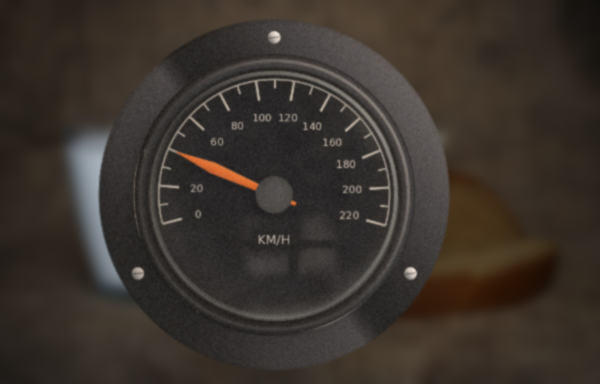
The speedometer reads **40** km/h
